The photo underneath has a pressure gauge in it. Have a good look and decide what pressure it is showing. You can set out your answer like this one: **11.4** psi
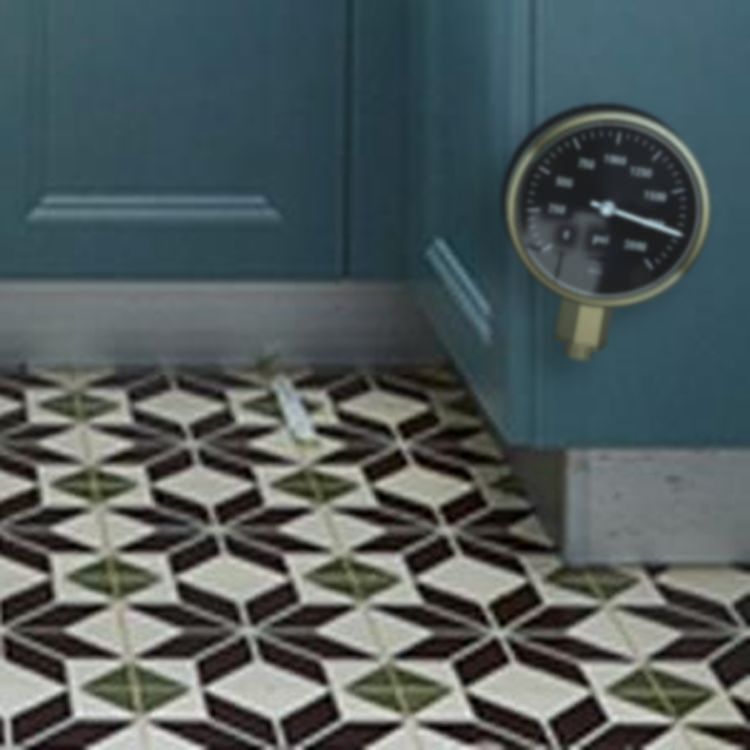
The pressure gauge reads **1750** psi
